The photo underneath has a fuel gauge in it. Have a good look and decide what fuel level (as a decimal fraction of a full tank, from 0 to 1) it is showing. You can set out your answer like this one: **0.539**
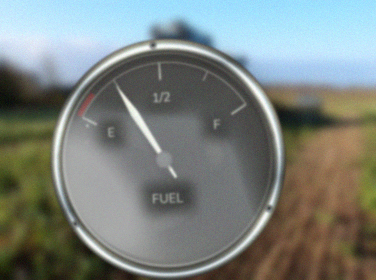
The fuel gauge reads **0.25**
